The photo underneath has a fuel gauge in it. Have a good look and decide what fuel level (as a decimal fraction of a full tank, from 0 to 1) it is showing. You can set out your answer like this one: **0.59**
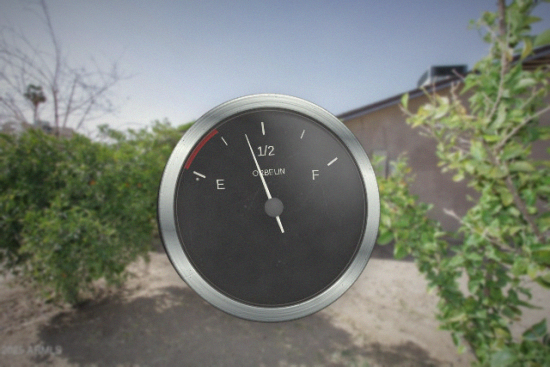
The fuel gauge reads **0.375**
